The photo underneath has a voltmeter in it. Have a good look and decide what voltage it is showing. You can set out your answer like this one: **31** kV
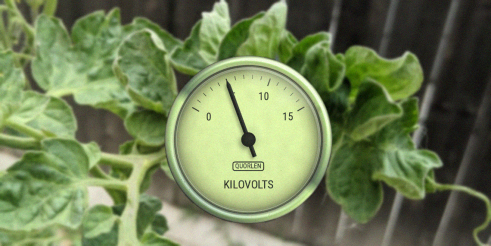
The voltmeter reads **5** kV
